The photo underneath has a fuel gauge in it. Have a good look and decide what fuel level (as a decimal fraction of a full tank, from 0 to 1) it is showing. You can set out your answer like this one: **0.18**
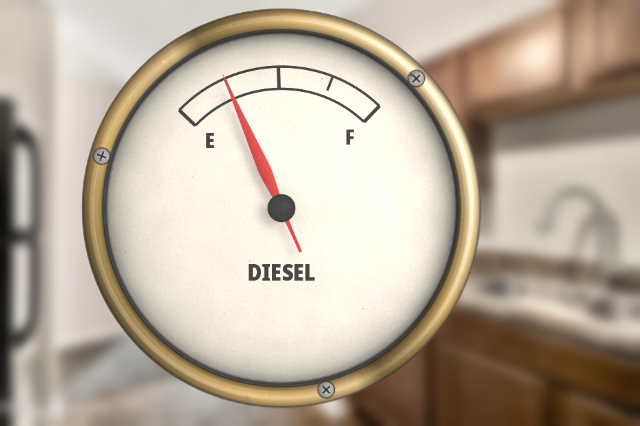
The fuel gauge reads **0.25**
